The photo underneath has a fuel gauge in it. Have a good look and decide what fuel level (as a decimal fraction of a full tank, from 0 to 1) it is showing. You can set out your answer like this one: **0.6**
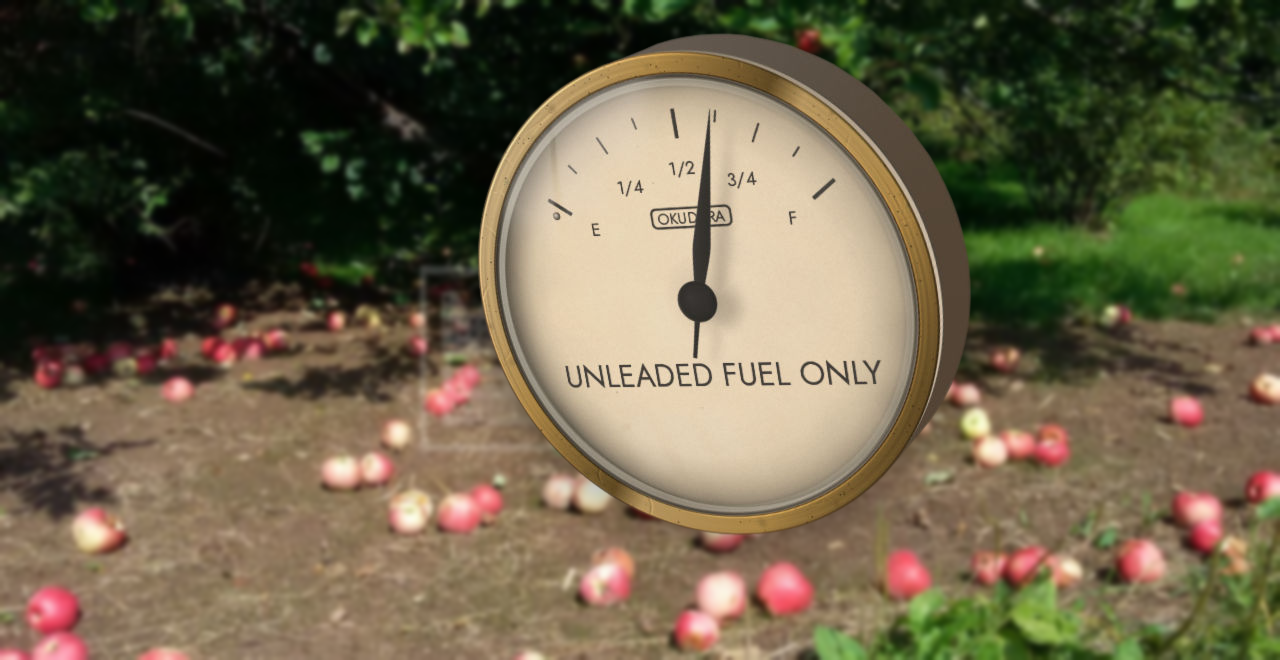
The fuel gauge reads **0.625**
